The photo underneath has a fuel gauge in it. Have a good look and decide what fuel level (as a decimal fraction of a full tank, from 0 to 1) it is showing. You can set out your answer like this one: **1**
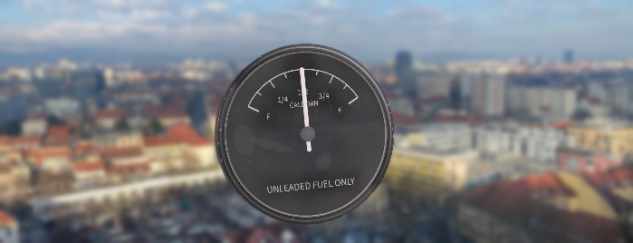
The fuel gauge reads **0.5**
